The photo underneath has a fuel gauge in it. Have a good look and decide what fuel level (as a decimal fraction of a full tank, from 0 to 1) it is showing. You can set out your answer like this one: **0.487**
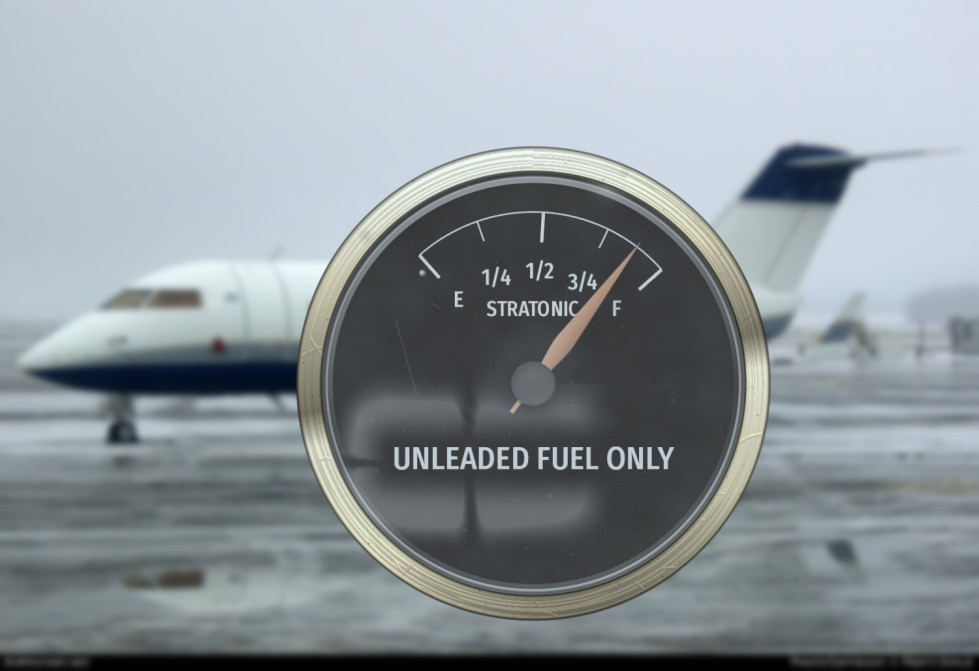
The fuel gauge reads **0.875**
